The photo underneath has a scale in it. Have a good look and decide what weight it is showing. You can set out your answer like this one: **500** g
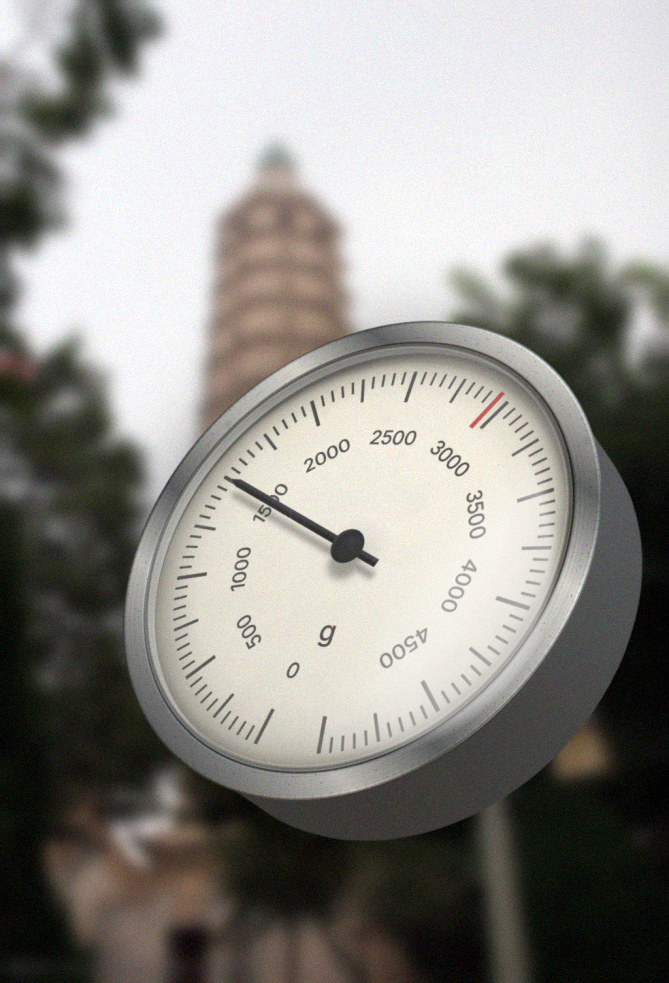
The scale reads **1500** g
